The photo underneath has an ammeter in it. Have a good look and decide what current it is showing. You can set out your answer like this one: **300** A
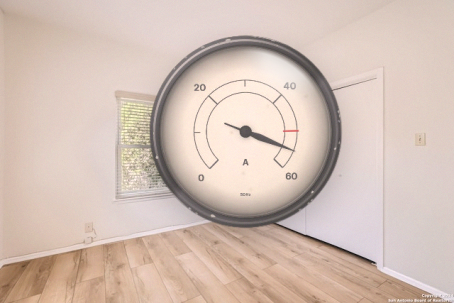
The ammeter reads **55** A
